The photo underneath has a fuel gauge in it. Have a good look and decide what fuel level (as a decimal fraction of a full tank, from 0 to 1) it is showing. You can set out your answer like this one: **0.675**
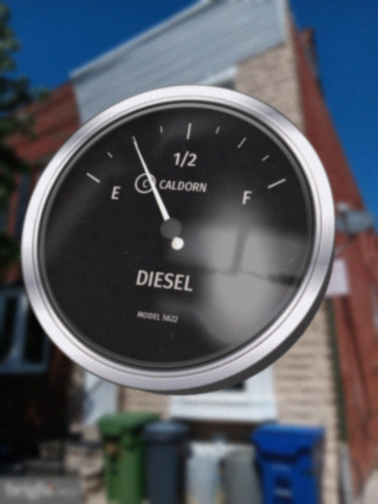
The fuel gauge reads **0.25**
